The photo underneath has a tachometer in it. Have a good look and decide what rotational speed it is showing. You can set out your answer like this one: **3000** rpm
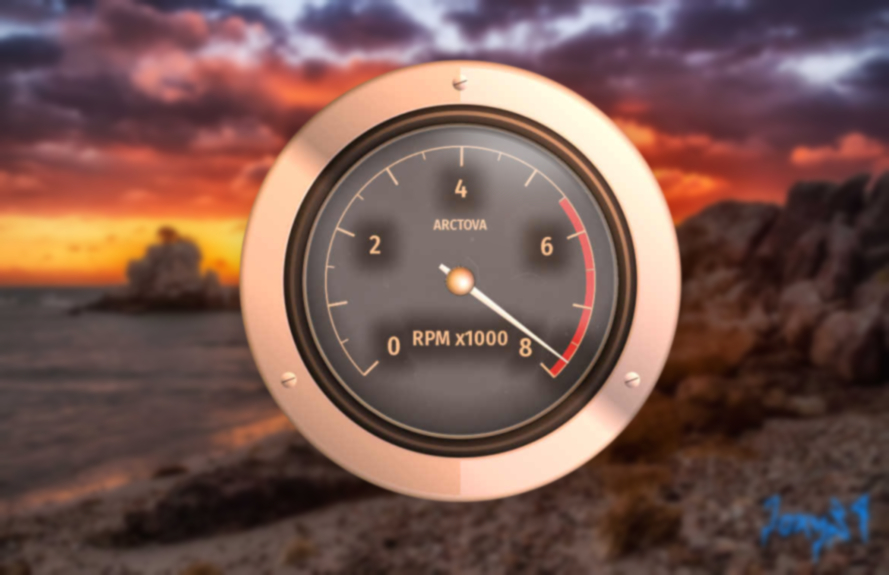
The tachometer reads **7750** rpm
